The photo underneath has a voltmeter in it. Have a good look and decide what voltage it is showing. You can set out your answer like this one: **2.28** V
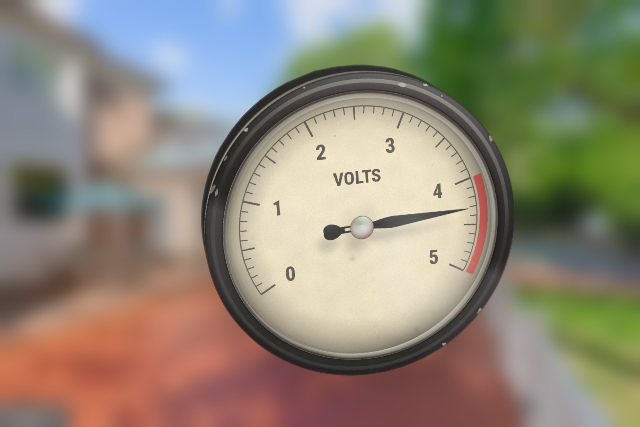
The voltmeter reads **4.3** V
